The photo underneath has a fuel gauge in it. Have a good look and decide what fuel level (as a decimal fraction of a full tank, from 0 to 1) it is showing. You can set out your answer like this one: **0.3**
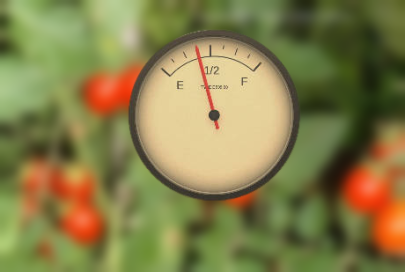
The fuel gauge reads **0.375**
